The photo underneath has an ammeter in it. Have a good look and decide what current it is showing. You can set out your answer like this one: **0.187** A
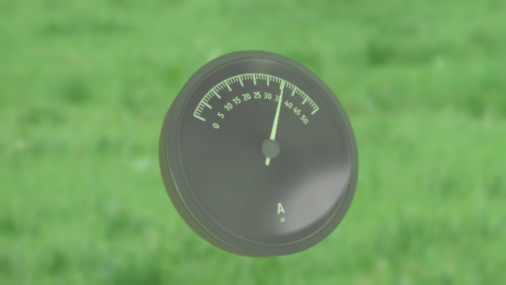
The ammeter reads **35** A
